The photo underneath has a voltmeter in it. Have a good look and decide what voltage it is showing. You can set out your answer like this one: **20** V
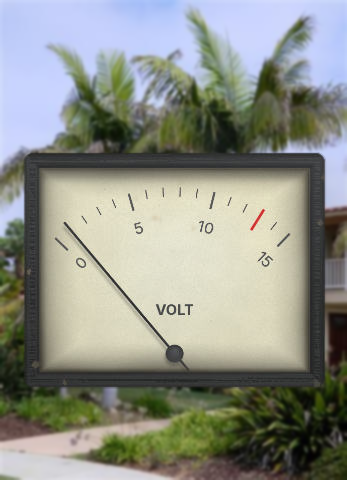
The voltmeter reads **1** V
